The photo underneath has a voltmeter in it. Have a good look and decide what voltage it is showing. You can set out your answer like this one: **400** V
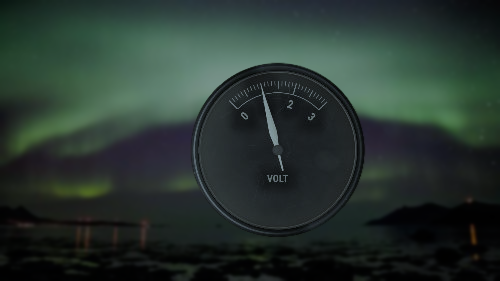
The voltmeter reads **1** V
